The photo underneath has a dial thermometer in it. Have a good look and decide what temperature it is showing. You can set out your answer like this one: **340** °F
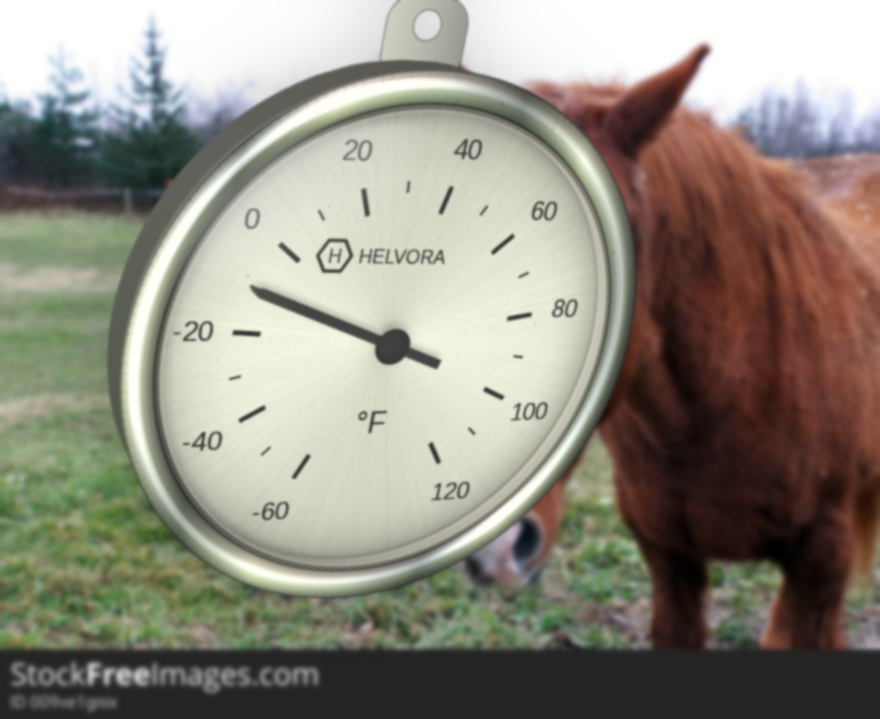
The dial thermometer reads **-10** °F
